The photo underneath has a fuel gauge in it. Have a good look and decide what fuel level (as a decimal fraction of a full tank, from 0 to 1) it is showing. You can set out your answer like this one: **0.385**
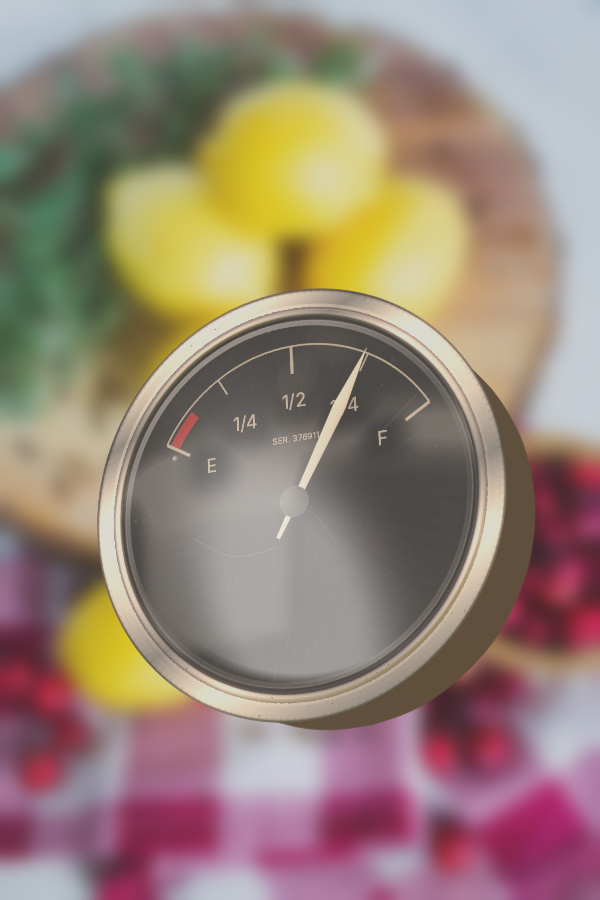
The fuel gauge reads **0.75**
